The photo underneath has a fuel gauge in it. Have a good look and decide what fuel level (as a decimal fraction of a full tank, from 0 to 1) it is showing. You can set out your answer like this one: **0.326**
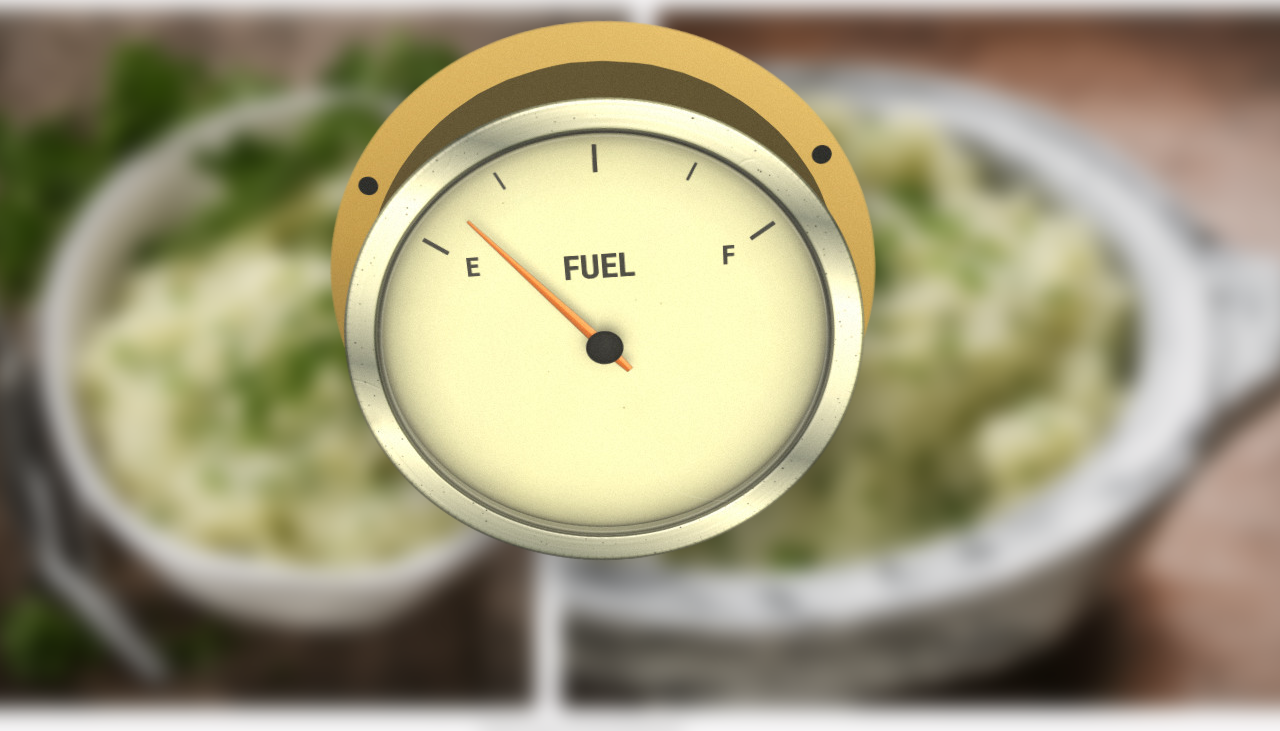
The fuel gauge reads **0.125**
